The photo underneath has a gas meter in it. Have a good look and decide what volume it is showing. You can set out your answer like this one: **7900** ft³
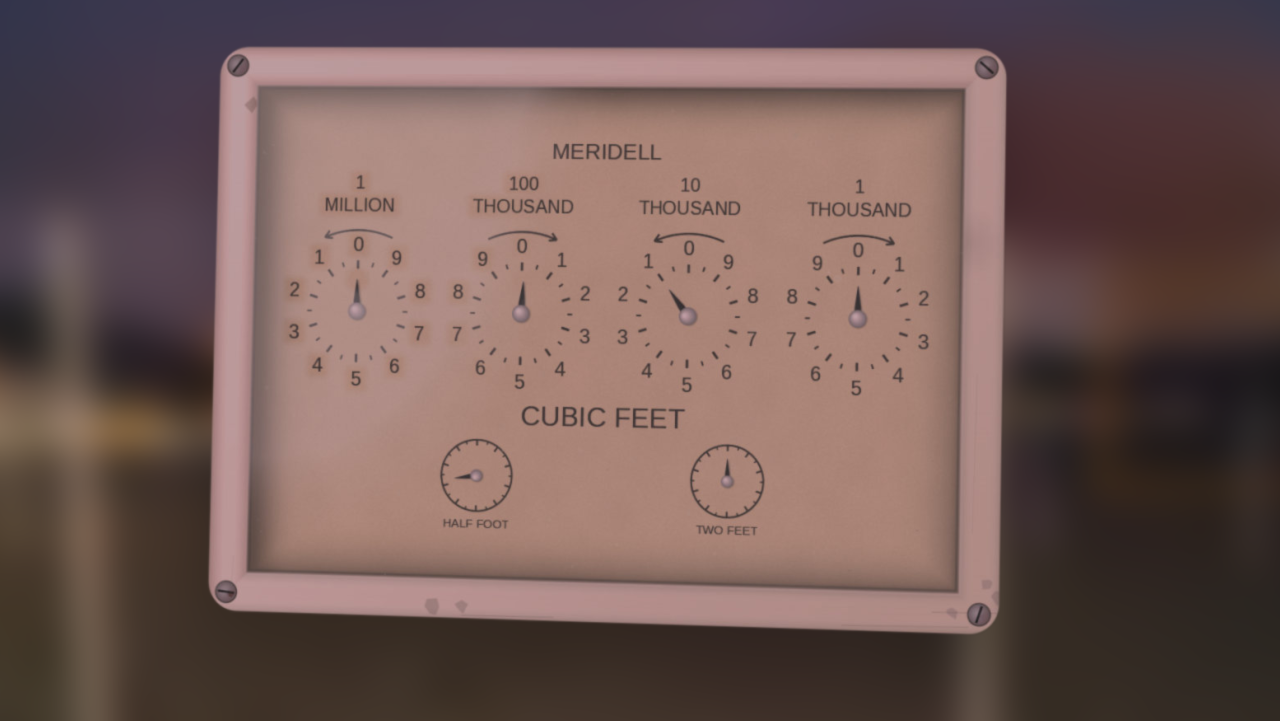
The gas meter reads **1000** ft³
